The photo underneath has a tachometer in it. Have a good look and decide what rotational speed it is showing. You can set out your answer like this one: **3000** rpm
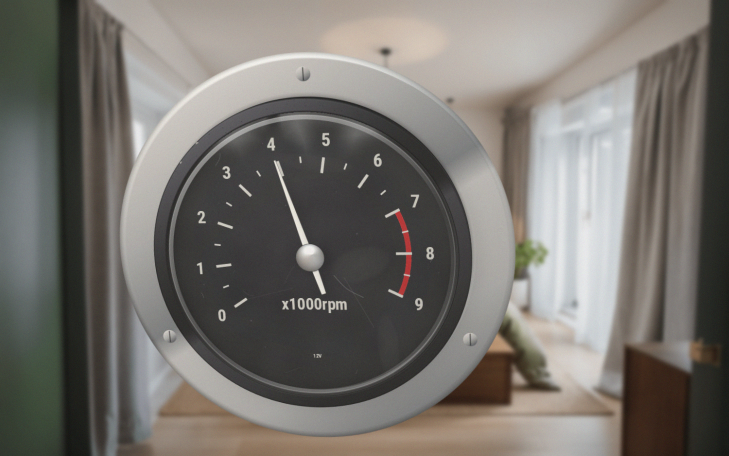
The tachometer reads **4000** rpm
